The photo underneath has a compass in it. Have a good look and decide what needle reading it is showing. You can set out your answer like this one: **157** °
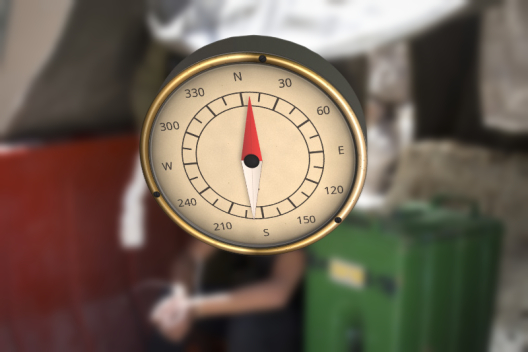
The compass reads **7.5** °
